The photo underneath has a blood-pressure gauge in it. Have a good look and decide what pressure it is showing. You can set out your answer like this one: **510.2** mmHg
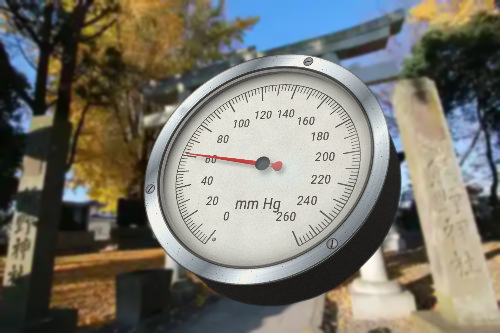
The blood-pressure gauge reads **60** mmHg
